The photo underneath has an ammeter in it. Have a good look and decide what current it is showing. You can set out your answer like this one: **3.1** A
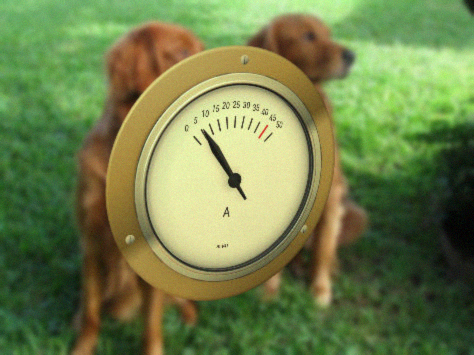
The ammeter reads **5** A
